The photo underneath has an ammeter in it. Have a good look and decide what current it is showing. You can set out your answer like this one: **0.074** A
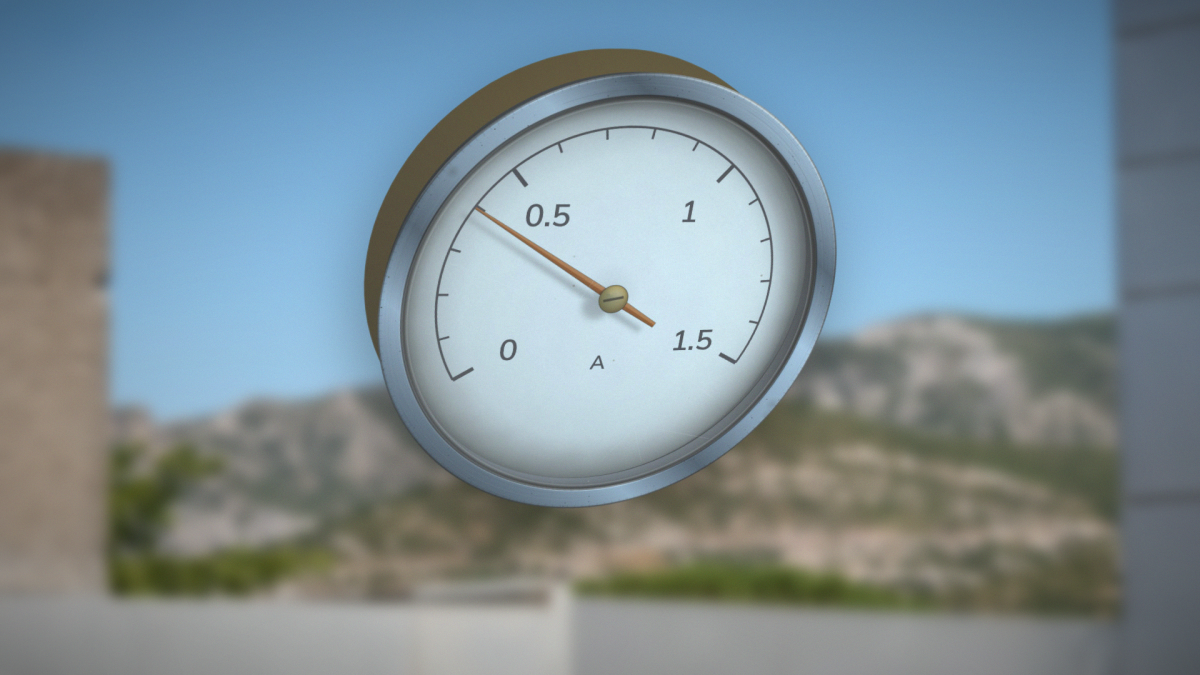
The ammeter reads **0.4** A
